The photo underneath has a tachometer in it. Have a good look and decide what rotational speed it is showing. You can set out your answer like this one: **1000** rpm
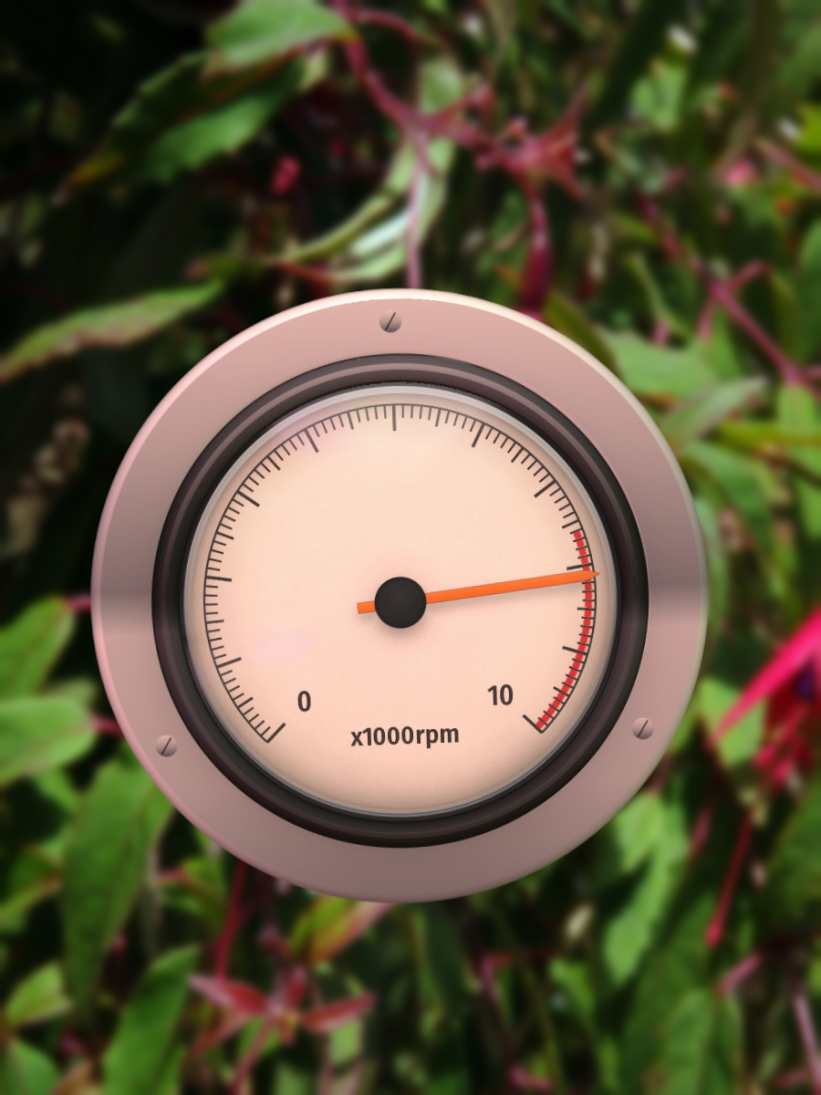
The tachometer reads **8100** rpm
